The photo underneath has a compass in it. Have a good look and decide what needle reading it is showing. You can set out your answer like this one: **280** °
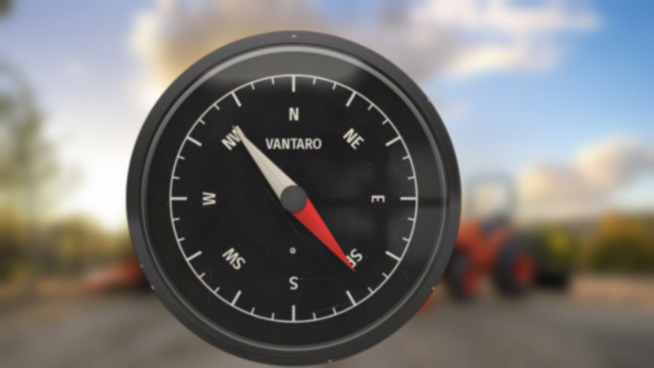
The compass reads **140** °
